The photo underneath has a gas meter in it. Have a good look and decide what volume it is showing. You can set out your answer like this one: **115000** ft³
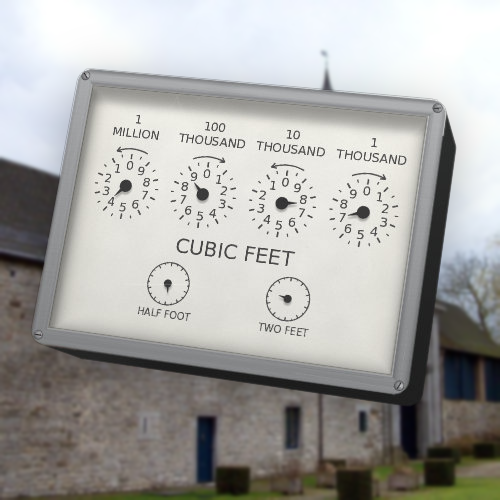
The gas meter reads **387700** ft³
